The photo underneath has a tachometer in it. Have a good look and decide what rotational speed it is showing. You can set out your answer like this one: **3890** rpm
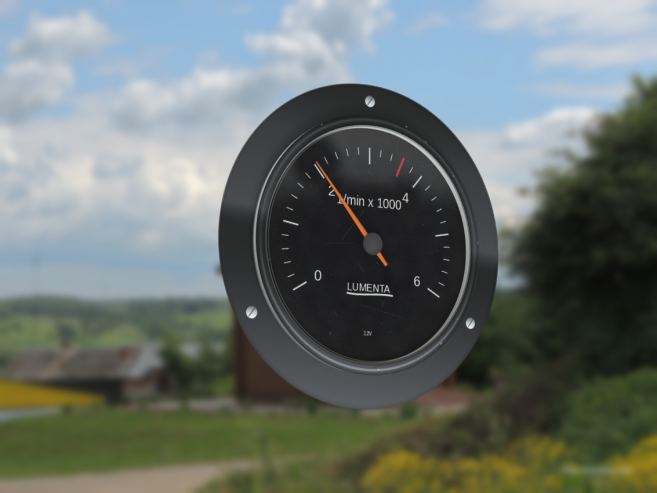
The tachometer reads **2000** rpm
